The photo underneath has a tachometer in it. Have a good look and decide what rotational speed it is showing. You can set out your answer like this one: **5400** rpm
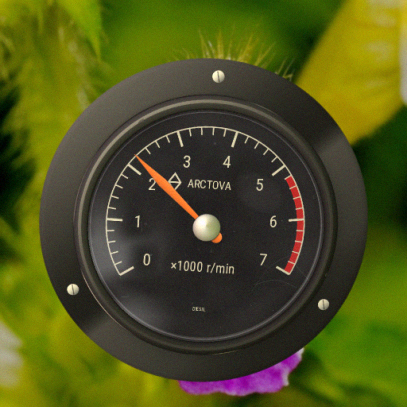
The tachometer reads **2200** rpm
